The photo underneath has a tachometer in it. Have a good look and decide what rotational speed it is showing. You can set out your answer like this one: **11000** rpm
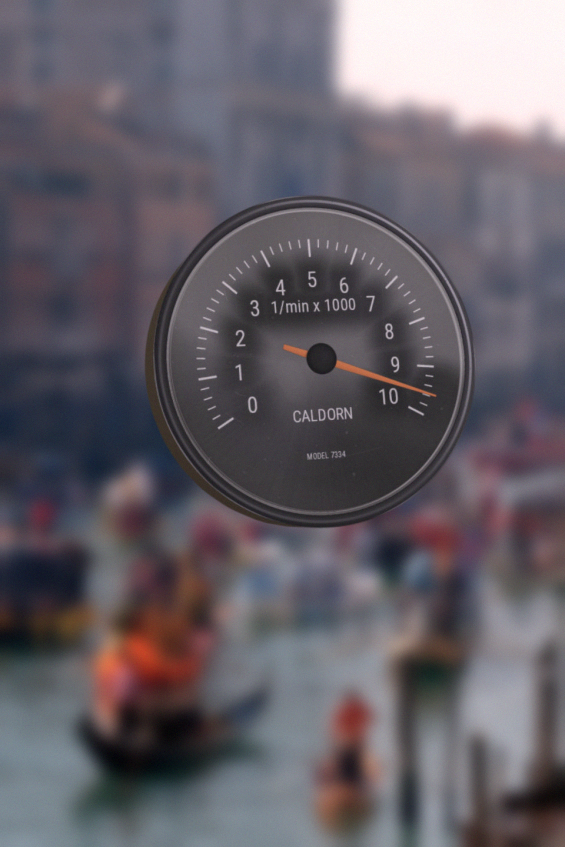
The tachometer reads **9600** rpm
